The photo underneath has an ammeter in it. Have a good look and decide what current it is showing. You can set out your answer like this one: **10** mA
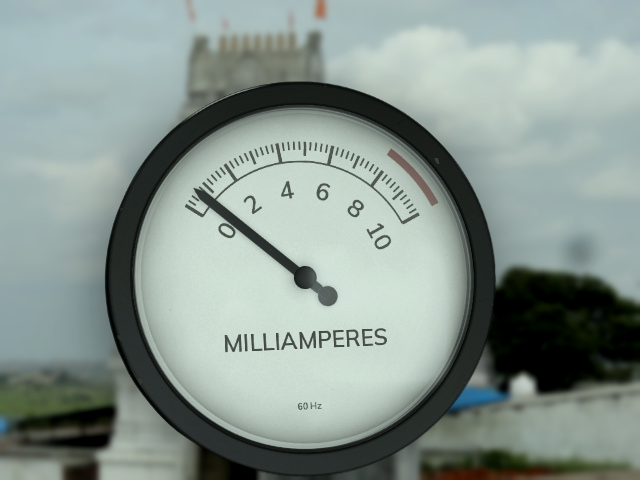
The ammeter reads **0.6** mA
